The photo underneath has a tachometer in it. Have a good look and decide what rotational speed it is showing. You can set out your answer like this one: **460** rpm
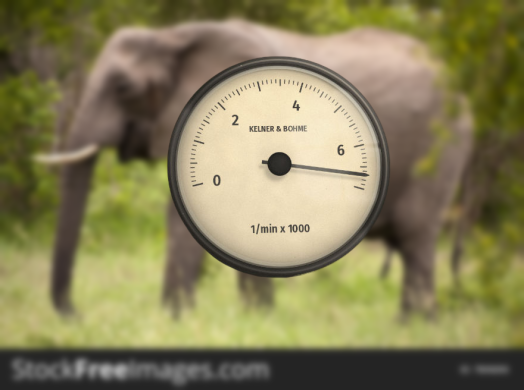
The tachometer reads **6700** rpm
